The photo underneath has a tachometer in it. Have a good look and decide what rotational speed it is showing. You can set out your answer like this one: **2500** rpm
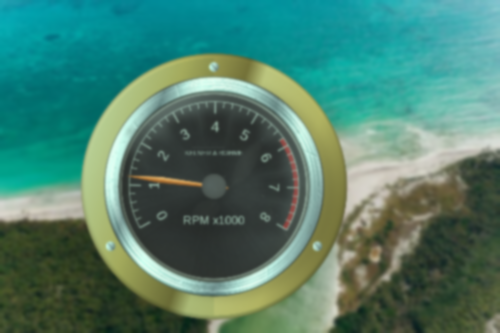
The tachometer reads **1200** rpm
